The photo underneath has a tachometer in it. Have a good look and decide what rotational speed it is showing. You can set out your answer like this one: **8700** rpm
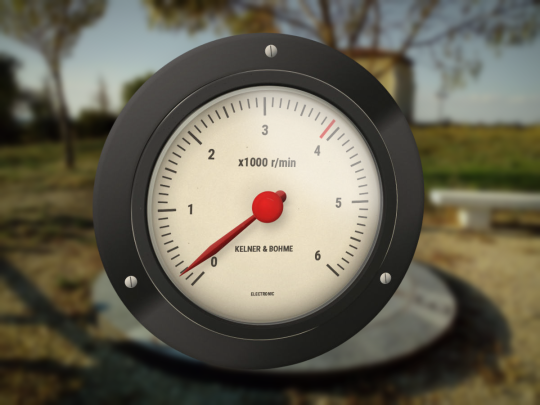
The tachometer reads **200** rpm
